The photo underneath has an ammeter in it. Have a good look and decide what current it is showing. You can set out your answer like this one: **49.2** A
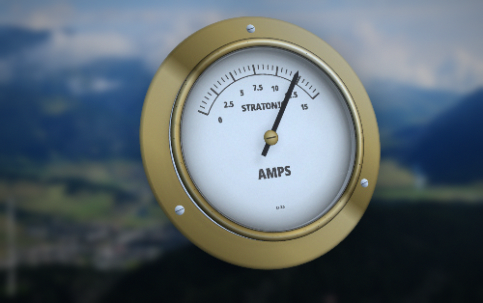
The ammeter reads **12** A
